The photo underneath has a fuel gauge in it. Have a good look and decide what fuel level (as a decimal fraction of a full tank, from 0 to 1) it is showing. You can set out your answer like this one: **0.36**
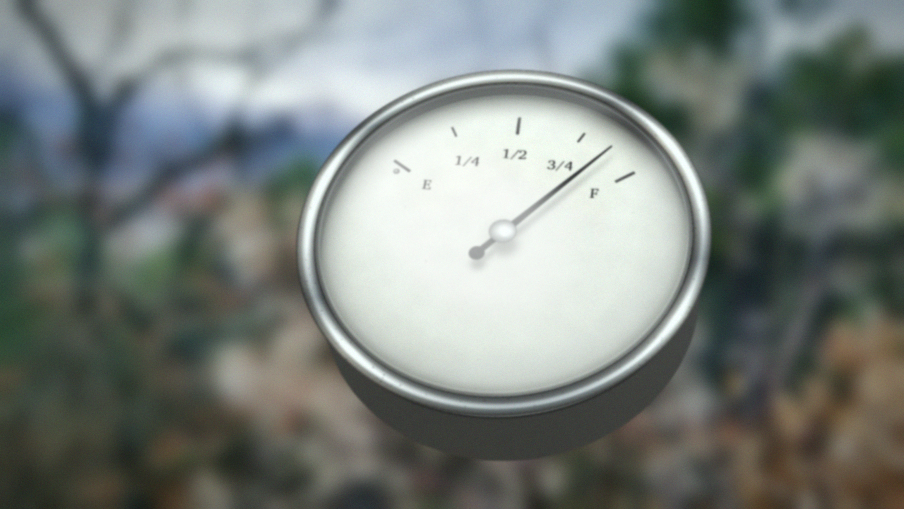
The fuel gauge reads **0.875**
